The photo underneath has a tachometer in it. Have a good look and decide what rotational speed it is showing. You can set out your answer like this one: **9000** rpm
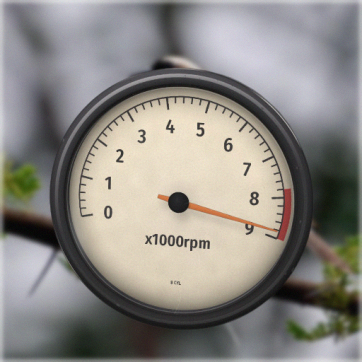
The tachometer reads **8800** rpm
